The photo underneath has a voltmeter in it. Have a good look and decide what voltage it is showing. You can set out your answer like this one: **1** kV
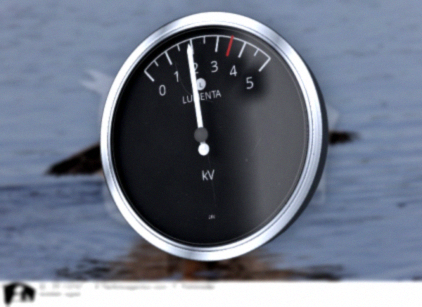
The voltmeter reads **2** kV
